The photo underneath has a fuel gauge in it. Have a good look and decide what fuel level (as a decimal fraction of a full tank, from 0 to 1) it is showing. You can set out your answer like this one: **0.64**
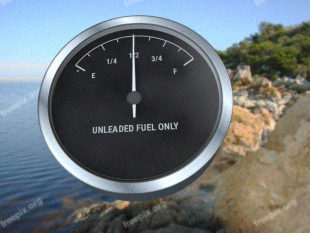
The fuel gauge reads **0.5**
